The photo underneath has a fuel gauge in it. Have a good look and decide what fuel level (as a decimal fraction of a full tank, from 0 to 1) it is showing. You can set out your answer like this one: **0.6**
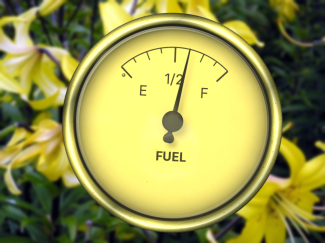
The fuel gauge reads **0.625**
